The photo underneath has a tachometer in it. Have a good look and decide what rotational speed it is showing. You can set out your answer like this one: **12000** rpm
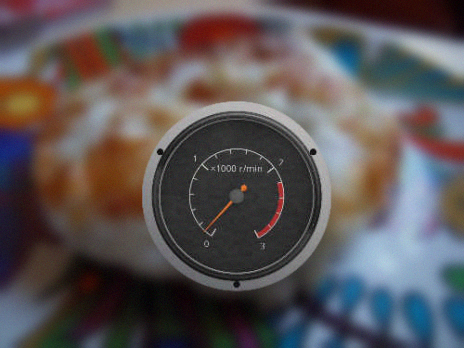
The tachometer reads **100** rpm
